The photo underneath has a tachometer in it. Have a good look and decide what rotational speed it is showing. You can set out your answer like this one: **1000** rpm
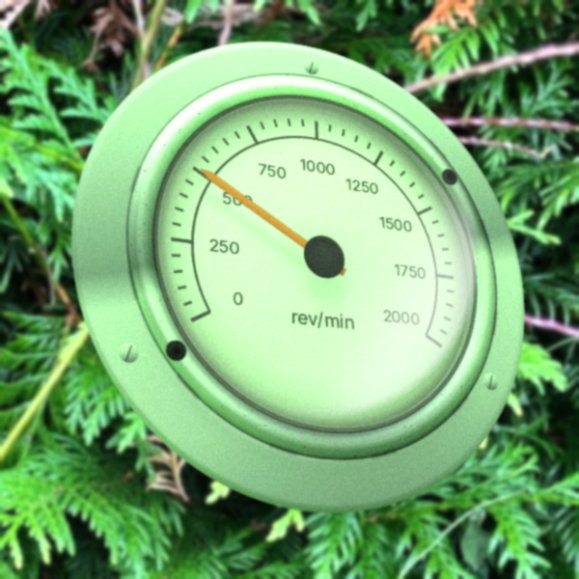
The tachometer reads **500** rpm
